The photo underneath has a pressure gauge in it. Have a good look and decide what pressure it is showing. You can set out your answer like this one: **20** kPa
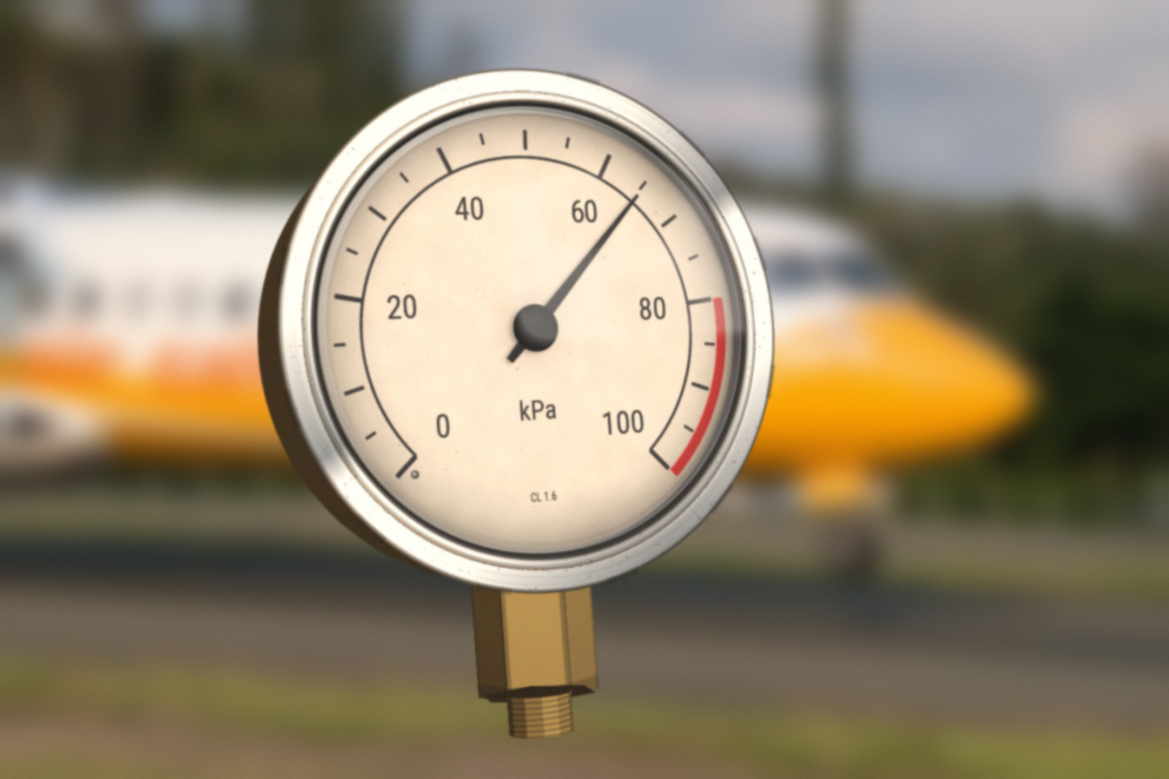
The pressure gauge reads **65** kPa
